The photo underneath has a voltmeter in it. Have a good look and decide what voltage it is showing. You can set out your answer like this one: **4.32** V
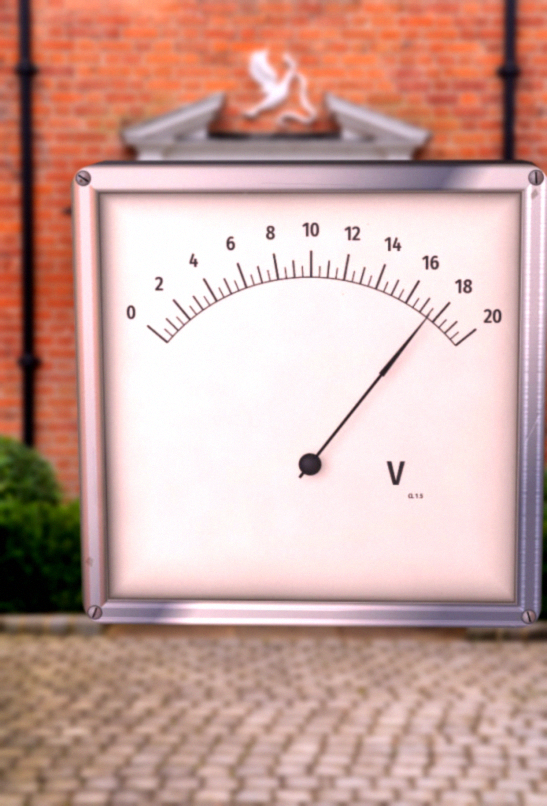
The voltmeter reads **17.5** V
